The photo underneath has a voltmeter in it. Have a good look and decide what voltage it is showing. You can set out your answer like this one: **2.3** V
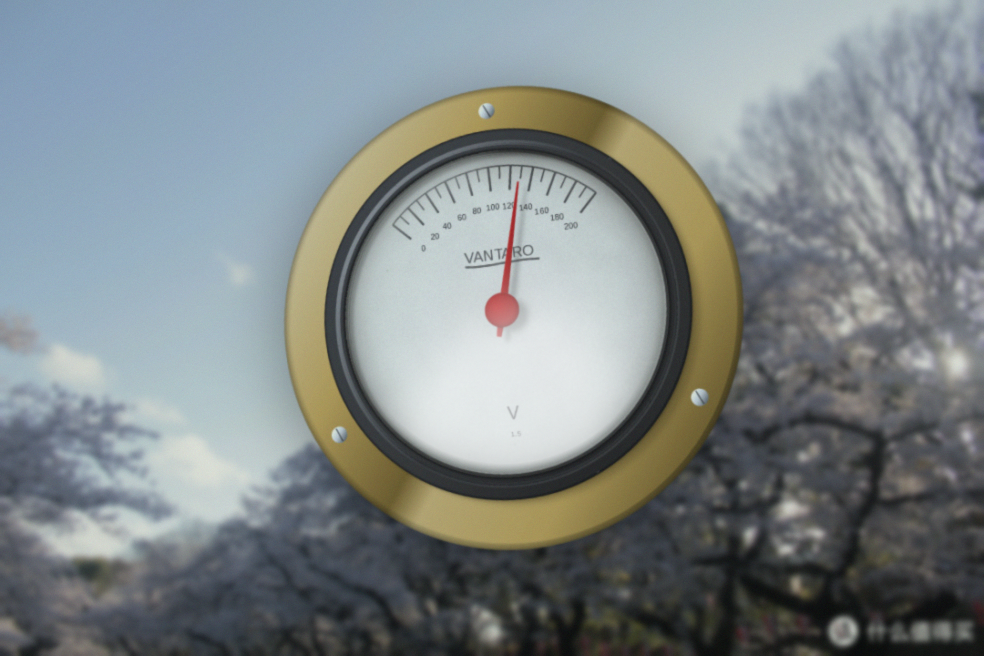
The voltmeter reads **130** V
